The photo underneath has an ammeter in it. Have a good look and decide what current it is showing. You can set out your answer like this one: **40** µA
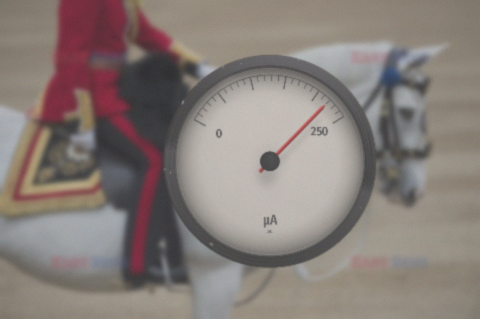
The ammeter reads **220** µA
